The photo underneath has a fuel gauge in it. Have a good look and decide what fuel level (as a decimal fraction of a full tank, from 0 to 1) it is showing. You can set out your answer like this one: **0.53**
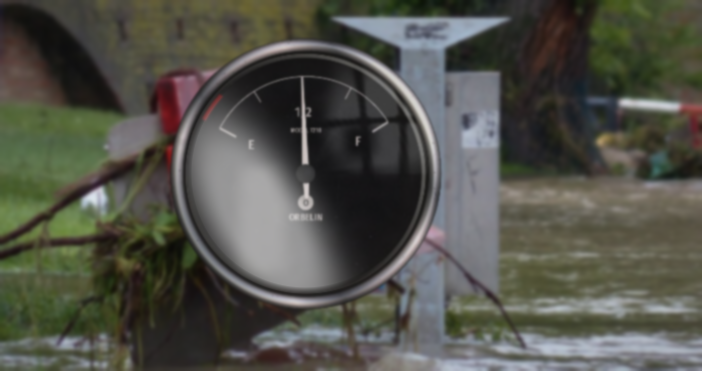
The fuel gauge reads **0.5**
